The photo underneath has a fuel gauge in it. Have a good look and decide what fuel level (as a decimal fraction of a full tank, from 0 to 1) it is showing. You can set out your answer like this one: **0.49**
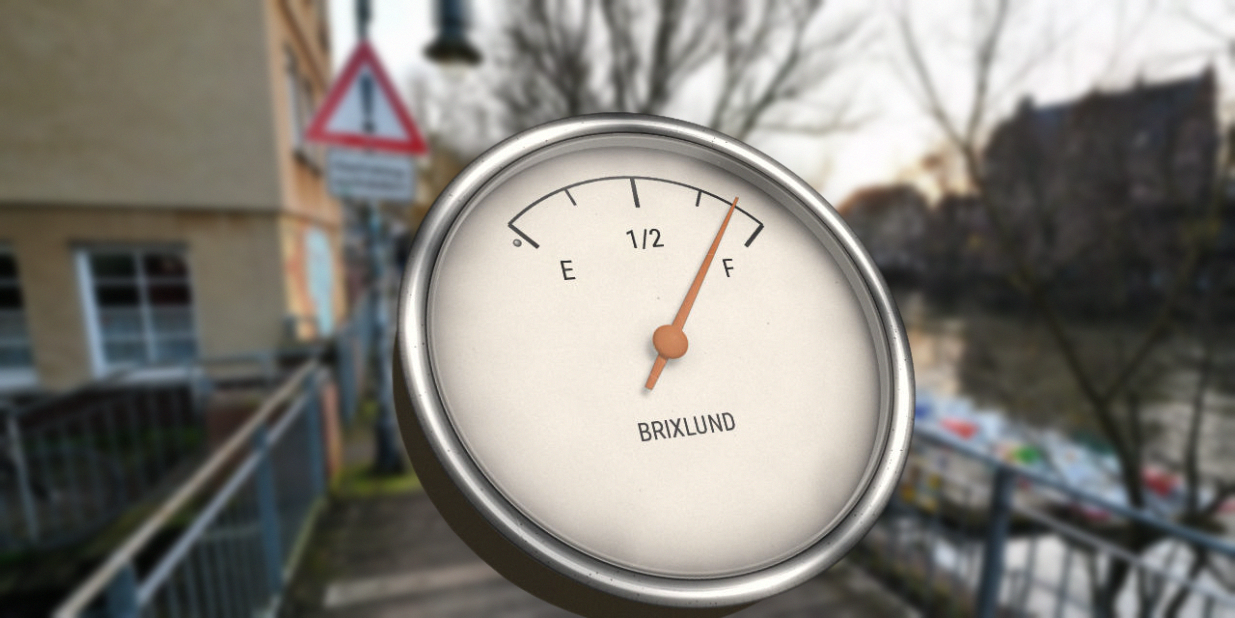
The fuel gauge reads **0.875**
